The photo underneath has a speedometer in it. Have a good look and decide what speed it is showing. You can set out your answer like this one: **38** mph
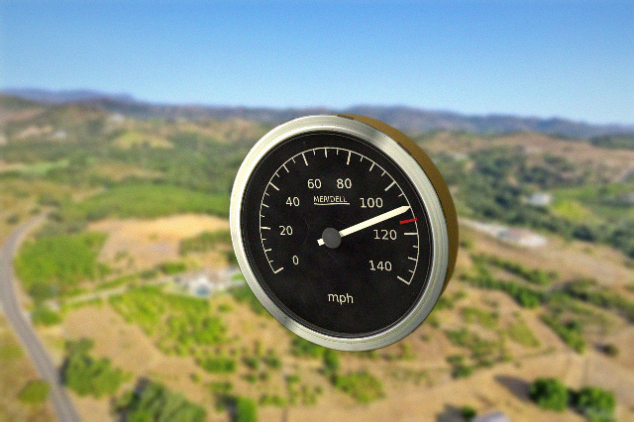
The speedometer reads **110** mph
